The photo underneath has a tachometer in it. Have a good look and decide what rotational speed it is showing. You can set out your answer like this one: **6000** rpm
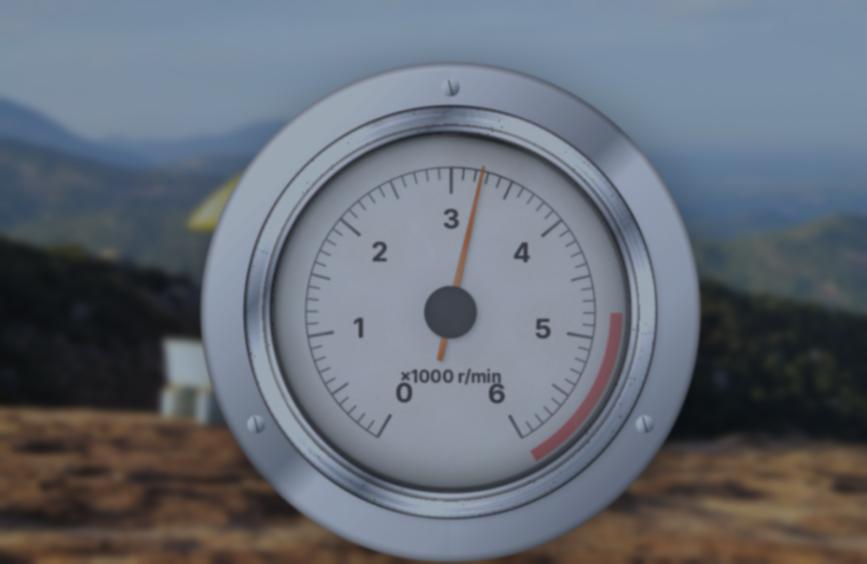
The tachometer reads **3250** rpm
